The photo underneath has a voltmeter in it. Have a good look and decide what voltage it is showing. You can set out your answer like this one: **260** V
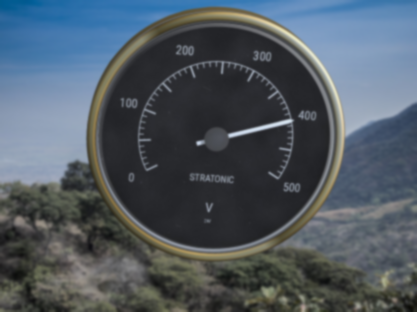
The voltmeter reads **400** V
